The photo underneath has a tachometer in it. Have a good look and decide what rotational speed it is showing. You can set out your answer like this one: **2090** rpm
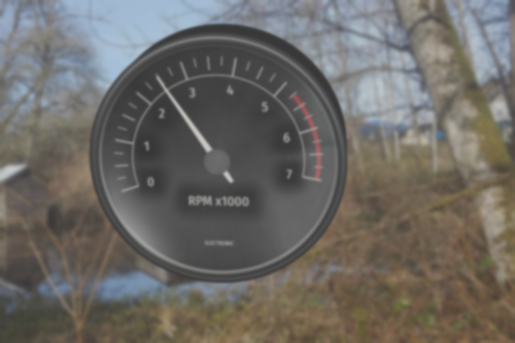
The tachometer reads **2500** rpm
